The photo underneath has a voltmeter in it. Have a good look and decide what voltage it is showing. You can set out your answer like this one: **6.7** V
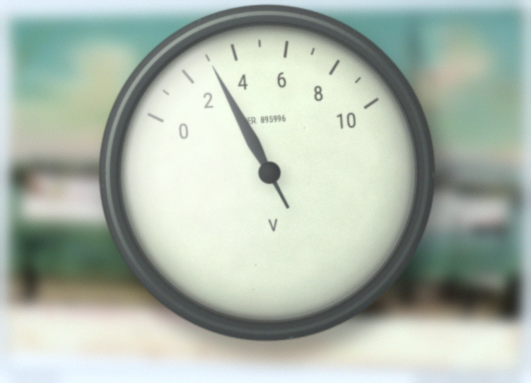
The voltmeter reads **3** V
